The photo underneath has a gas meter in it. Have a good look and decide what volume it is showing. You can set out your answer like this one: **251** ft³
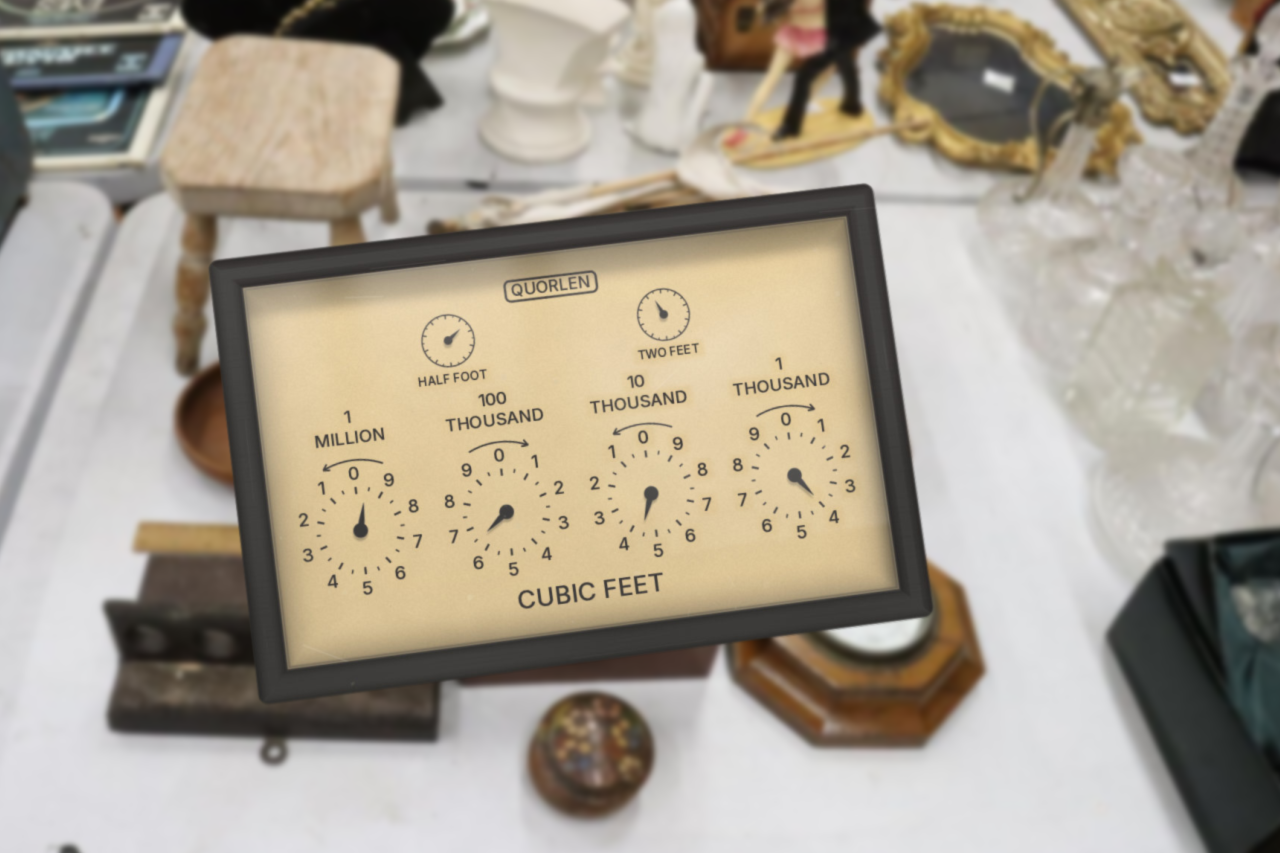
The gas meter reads **964400** ft³
